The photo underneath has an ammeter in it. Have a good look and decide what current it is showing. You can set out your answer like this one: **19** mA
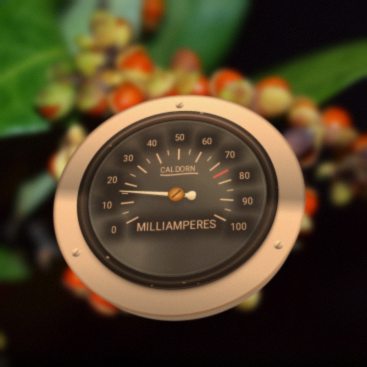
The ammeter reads **15** mA
